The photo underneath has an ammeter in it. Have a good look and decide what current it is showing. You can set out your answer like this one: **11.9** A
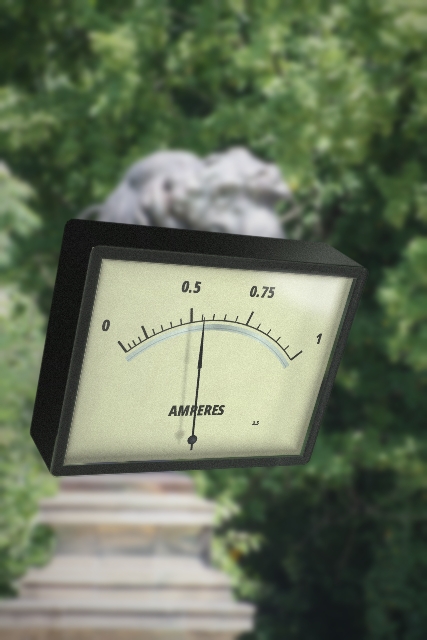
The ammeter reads **0.55** A
